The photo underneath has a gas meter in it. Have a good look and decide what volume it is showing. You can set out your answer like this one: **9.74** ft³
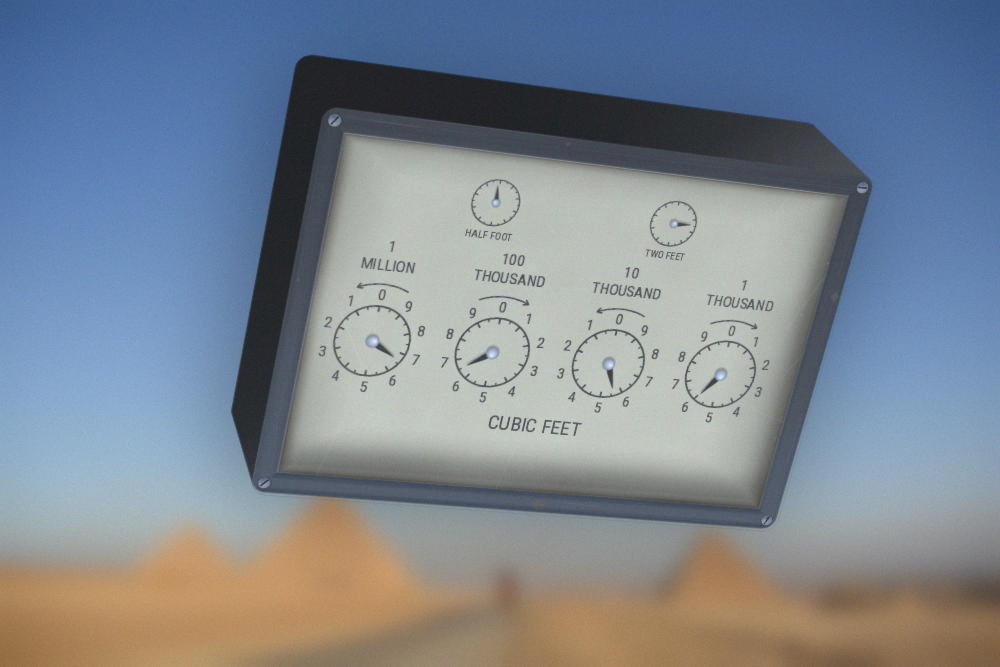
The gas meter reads **665600** ft³
